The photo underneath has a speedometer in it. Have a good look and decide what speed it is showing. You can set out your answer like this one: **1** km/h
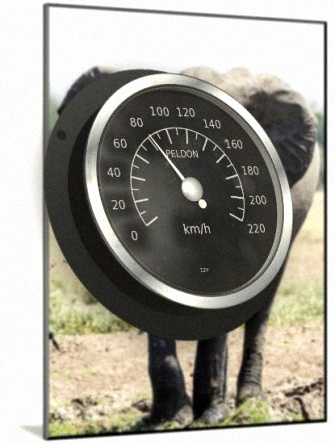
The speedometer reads **80** km/h
